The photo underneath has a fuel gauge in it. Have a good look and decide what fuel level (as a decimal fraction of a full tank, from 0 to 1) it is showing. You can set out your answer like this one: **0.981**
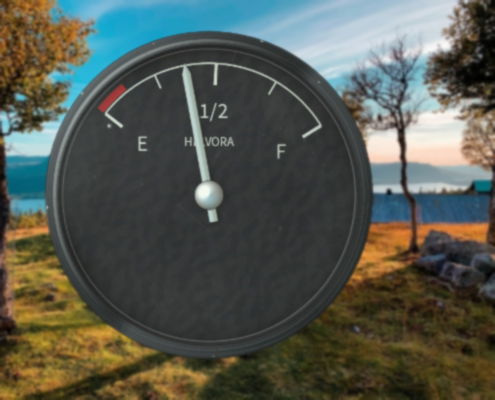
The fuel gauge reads **0.375**
